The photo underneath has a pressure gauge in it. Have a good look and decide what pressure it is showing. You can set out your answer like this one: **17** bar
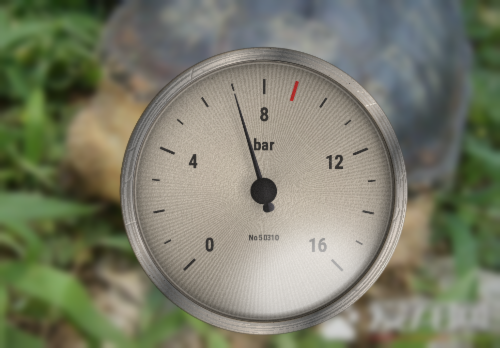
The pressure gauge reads **7** bar
